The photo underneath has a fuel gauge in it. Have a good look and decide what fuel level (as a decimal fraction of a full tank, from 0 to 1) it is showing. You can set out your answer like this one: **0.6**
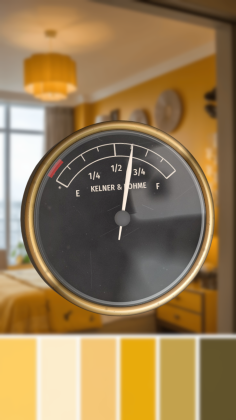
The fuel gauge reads **0.625**
